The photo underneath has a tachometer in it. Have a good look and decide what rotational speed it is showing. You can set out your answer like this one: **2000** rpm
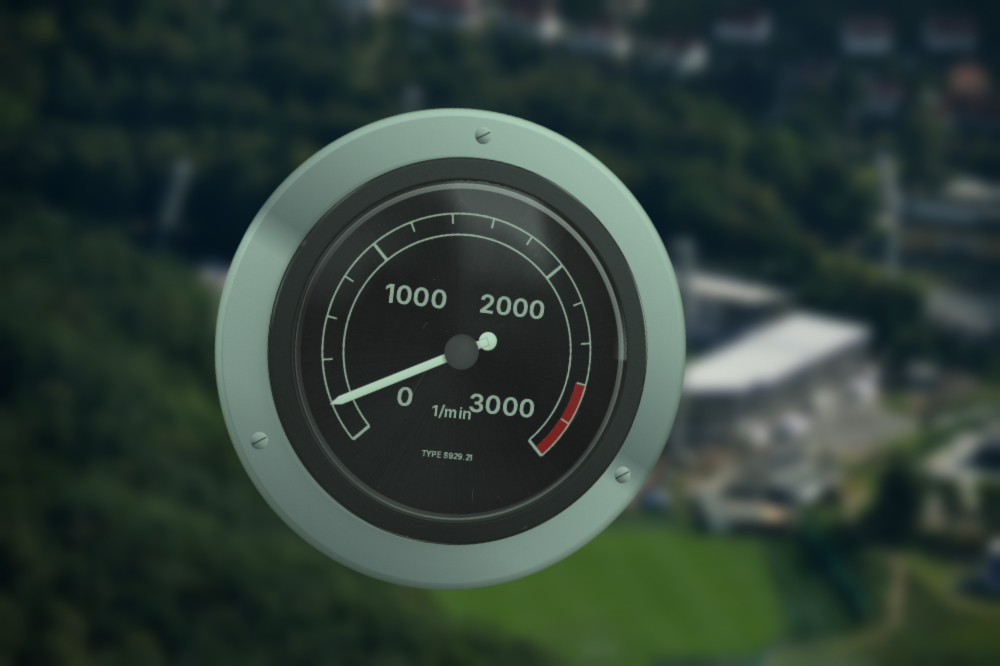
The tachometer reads **200** rpm
